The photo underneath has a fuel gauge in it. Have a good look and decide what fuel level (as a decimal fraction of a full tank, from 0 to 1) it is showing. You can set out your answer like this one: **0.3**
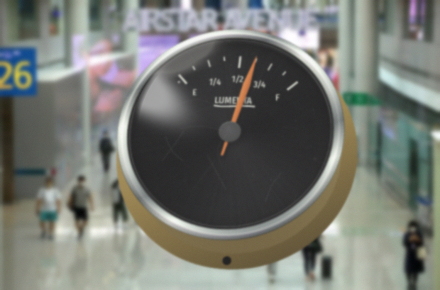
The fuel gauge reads **0.625**
